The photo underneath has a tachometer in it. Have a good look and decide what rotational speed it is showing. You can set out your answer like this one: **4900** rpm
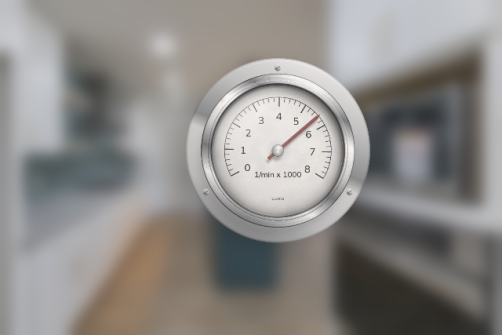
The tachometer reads **5600** rpm
